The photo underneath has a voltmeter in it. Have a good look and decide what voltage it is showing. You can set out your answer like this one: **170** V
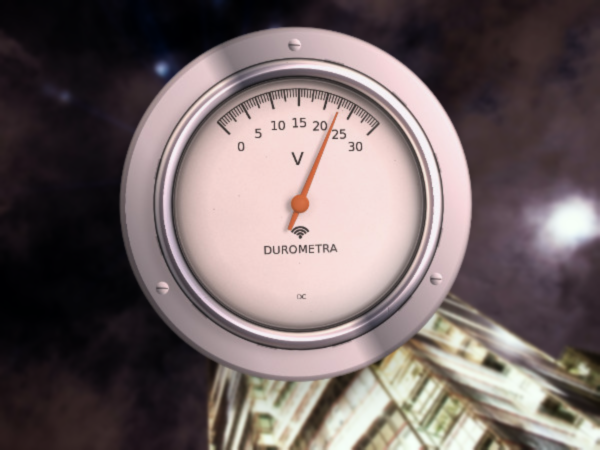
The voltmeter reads **22.5** V
